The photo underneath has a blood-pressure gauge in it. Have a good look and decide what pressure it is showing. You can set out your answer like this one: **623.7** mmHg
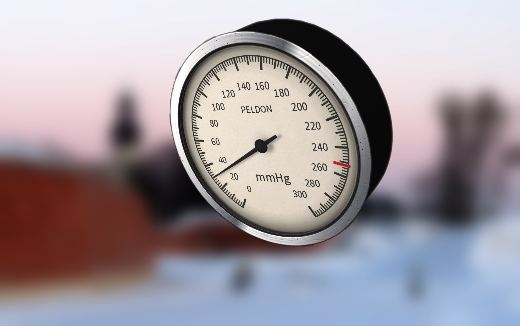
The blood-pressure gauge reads **30** mmHg
